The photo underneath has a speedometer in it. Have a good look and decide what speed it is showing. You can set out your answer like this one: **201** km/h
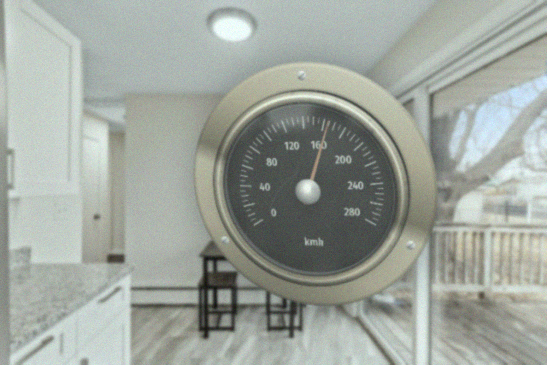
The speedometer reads **165** km/h
